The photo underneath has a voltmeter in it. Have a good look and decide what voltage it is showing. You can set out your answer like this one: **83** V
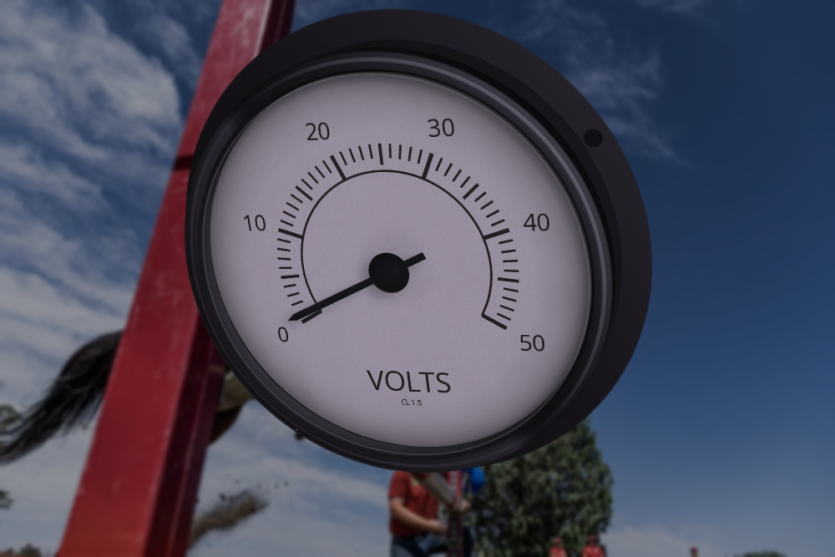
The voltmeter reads **1** V
